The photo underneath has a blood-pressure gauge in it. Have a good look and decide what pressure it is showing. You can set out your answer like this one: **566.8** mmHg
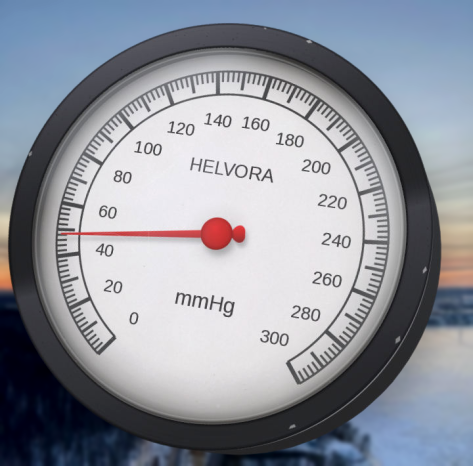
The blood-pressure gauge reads **48** mmHg
